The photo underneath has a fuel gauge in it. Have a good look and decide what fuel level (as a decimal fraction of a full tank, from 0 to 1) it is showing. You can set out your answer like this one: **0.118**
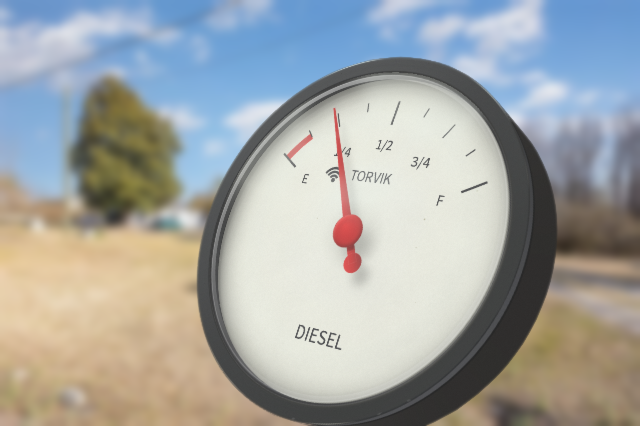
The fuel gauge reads **0.25**
